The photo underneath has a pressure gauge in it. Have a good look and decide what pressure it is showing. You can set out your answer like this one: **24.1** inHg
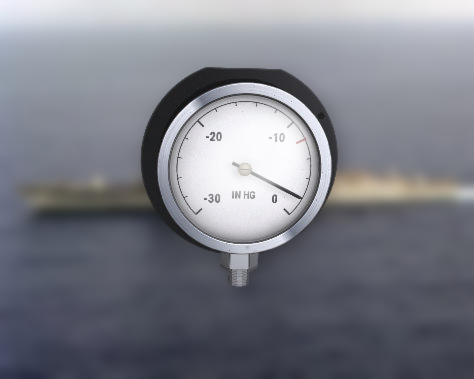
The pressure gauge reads **-2** inHg
